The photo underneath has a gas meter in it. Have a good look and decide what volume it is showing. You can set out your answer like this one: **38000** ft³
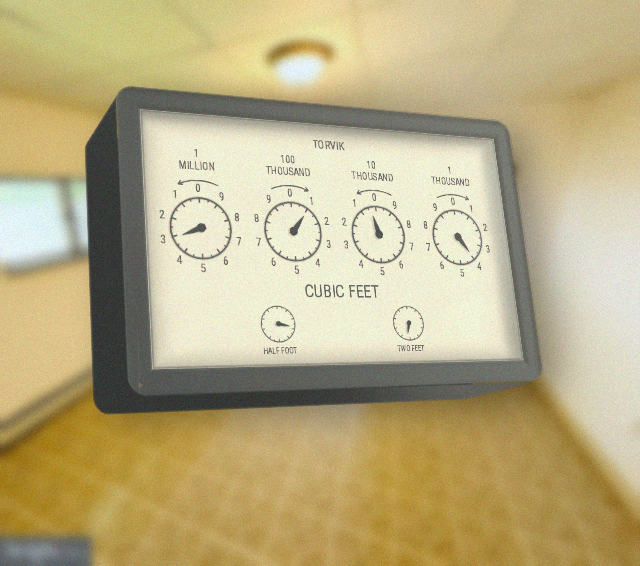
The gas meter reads **310400** ft³
